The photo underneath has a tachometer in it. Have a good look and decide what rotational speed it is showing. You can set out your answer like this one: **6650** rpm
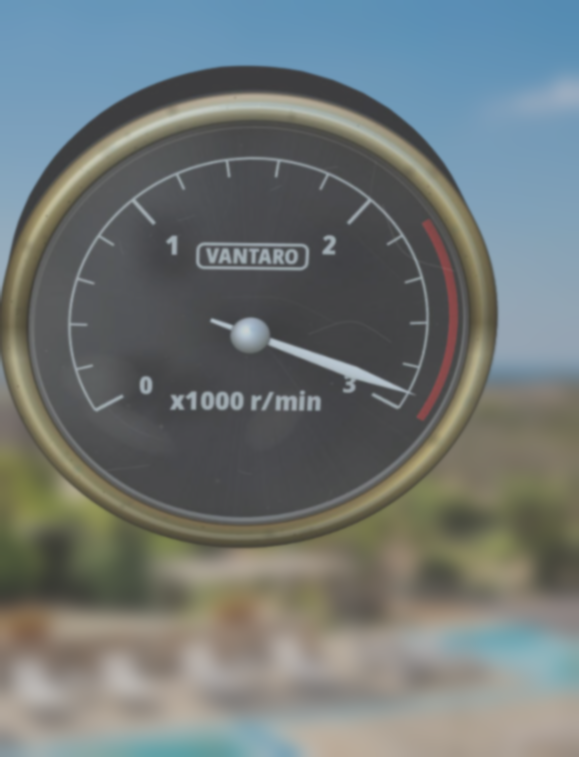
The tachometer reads **2900** rpm
